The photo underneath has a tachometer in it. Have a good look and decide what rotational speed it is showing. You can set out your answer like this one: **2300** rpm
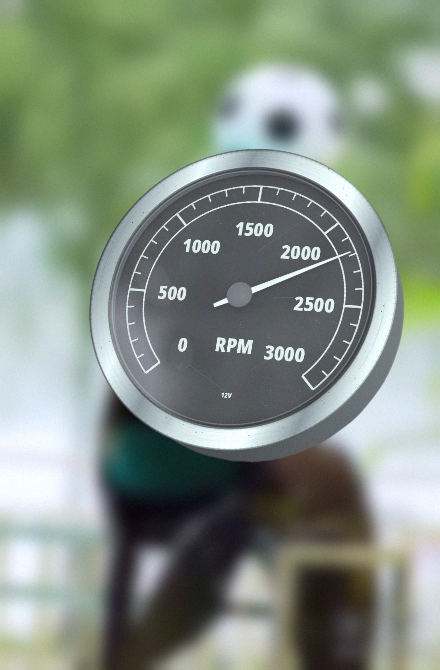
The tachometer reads **2200** rpm
